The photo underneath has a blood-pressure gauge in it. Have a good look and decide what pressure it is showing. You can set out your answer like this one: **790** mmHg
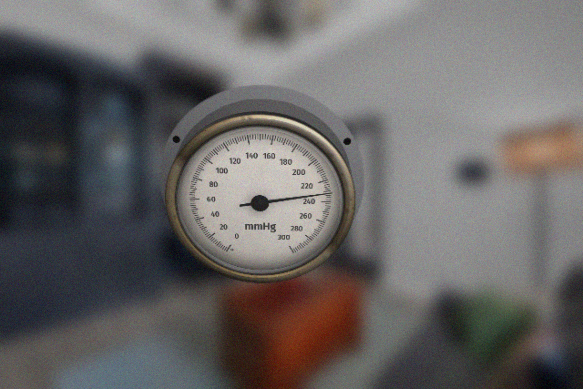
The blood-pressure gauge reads **230** mmHg
